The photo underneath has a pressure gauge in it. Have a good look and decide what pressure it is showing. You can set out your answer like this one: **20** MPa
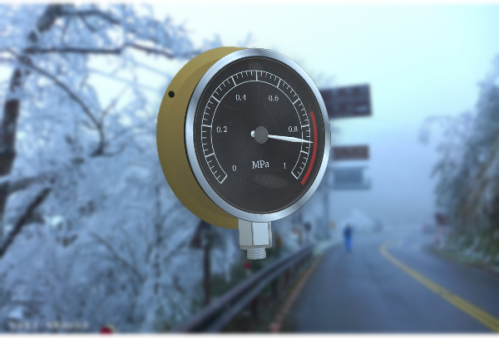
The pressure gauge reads **0.86** MPa
